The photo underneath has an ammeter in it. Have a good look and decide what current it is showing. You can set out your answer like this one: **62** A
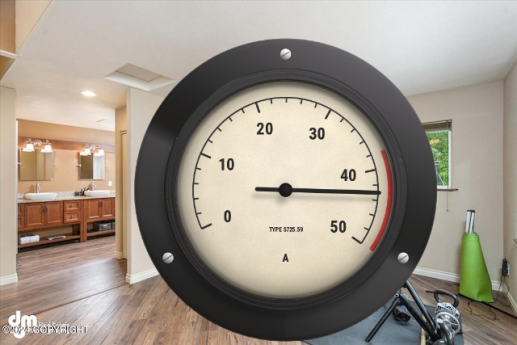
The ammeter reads **43** A
